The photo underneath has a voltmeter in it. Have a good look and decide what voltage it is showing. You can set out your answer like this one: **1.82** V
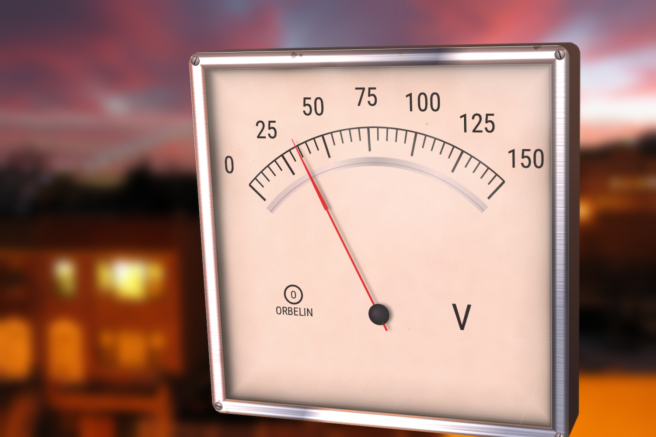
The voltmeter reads **35** V
